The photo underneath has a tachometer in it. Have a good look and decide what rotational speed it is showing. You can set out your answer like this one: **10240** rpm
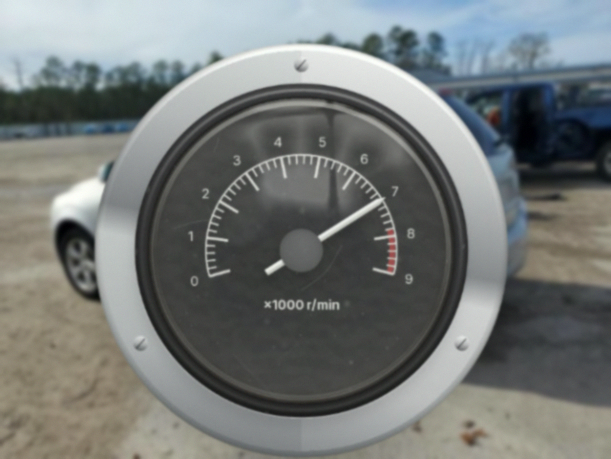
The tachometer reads **7000** rpm
